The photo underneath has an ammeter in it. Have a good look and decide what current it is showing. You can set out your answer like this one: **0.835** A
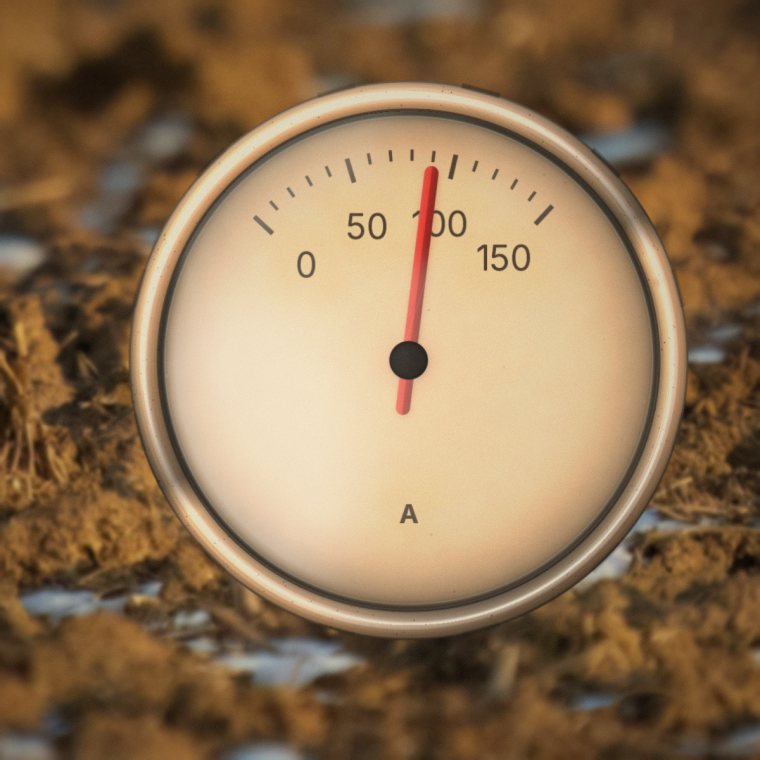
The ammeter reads **90** A
